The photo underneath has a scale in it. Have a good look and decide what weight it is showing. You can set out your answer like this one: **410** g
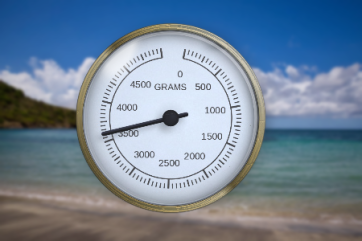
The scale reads **3600** g
